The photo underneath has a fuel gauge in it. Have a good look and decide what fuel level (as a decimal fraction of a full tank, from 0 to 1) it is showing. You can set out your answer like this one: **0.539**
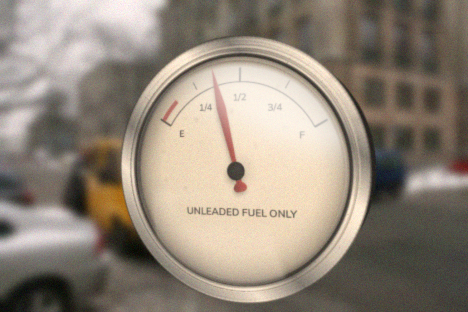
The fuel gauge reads **0.375**
